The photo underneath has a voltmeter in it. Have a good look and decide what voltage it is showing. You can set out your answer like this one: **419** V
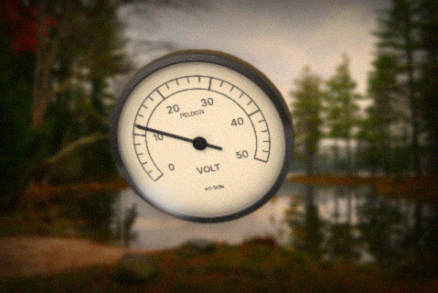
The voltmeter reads **12** V
